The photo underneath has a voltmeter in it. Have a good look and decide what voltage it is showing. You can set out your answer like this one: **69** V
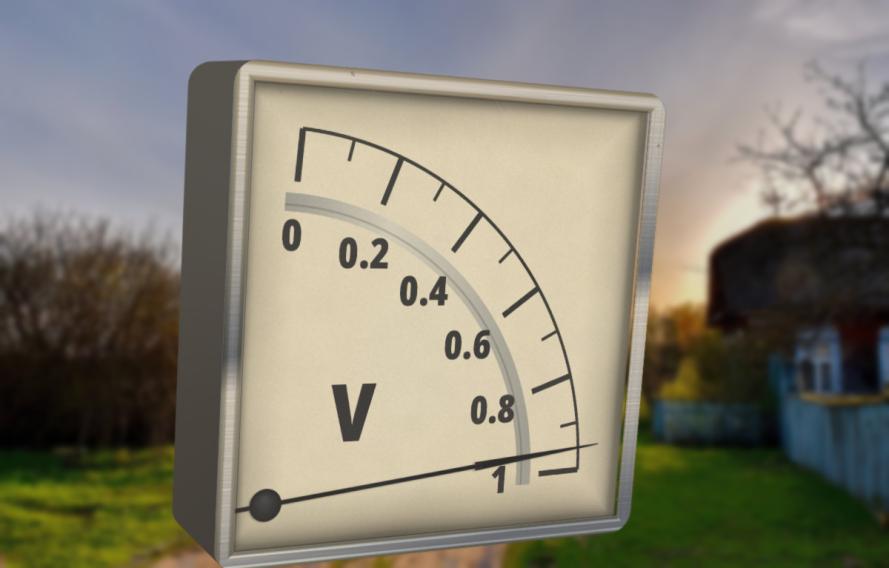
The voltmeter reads **0.95** V
